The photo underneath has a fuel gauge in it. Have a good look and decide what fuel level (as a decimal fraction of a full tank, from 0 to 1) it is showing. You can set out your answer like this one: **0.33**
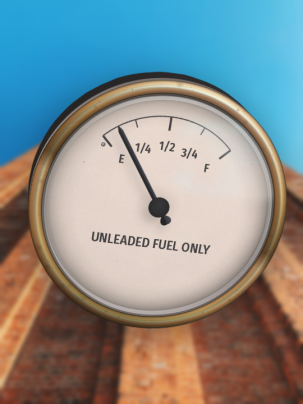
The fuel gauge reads **0.125**
